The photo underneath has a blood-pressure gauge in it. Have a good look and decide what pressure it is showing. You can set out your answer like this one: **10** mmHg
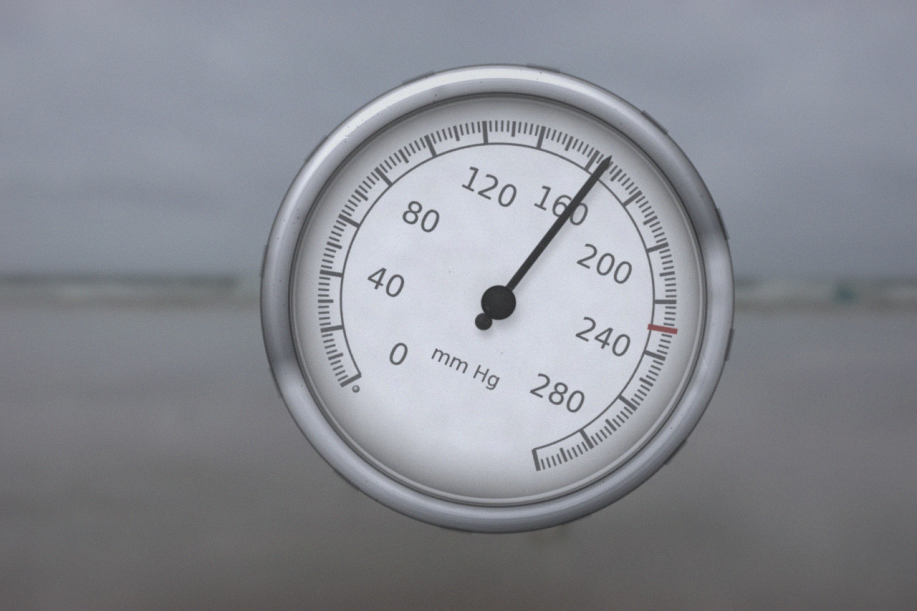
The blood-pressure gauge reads **164** mmHg
